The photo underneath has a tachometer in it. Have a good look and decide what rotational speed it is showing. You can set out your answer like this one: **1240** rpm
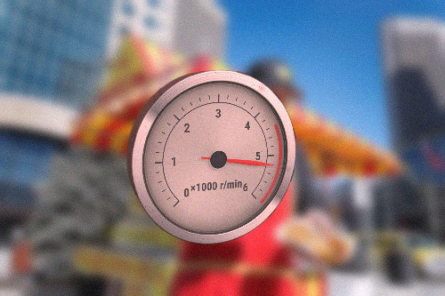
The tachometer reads **5200** rpm
